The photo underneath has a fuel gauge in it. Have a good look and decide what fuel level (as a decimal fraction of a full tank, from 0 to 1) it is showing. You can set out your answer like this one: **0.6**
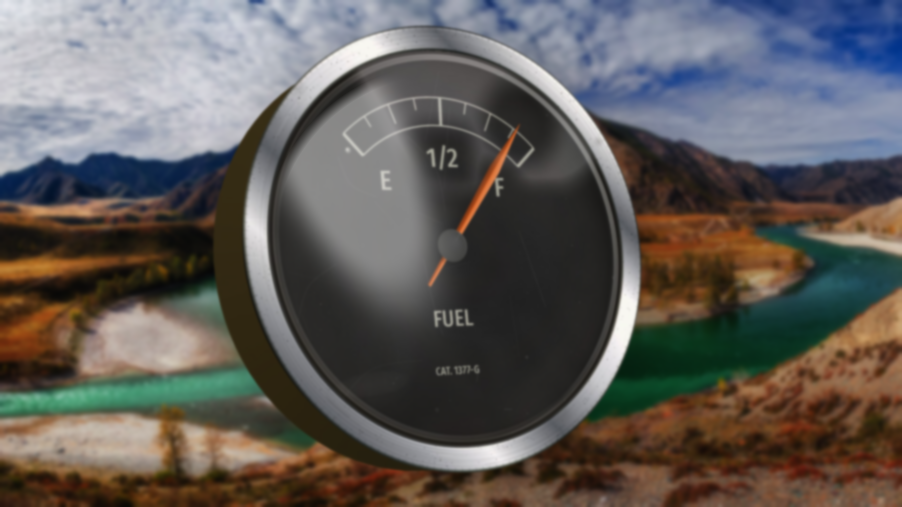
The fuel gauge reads **0.875**
